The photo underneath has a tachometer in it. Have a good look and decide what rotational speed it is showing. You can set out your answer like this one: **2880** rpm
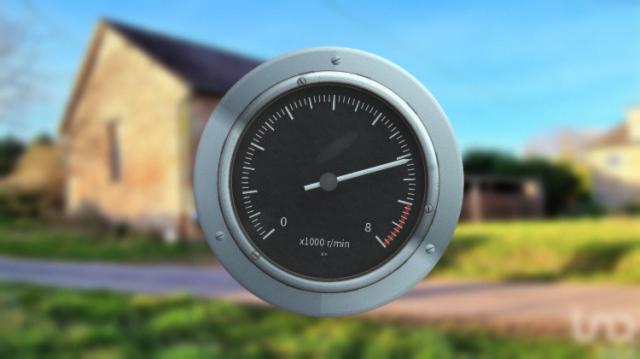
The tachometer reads **6100** rpm
